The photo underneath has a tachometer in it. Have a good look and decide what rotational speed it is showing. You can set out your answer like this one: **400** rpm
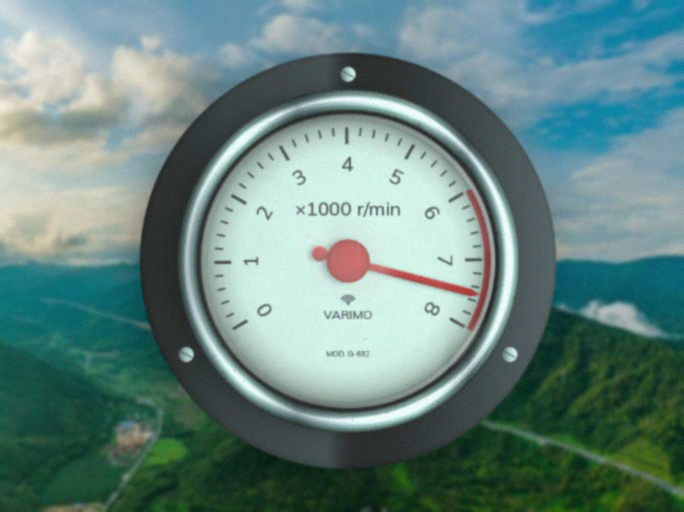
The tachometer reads **7500** rpm
